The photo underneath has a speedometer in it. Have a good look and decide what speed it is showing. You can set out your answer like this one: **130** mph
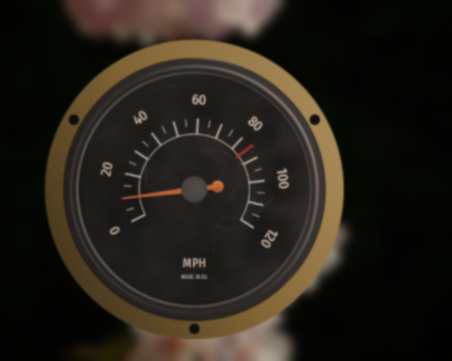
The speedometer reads **10** mph
